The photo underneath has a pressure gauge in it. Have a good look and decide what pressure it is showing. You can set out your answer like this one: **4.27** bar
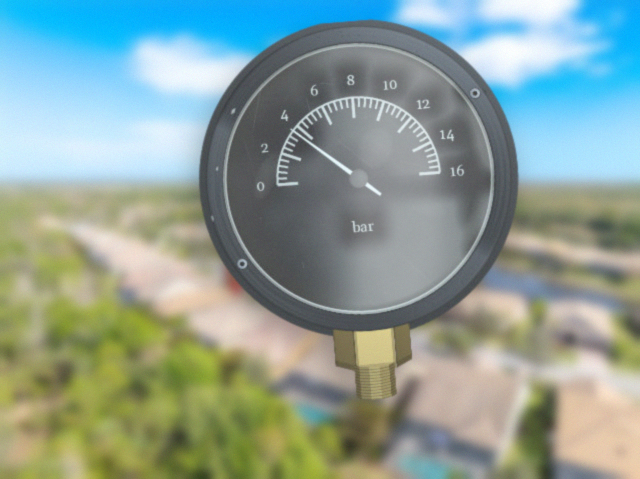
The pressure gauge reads **3.6** bar
